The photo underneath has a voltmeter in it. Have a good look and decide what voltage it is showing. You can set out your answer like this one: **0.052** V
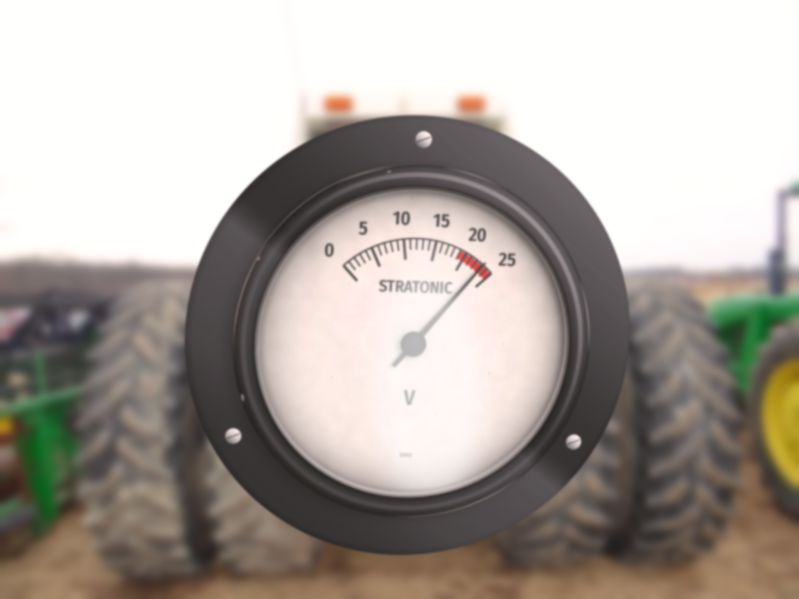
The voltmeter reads **23** V
